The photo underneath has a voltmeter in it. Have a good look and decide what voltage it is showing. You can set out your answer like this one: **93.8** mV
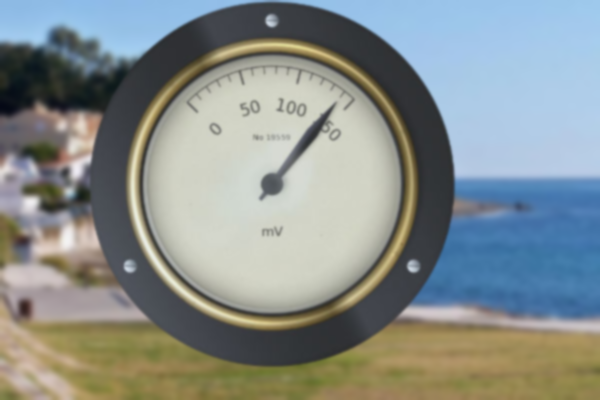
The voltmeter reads **140** mV
